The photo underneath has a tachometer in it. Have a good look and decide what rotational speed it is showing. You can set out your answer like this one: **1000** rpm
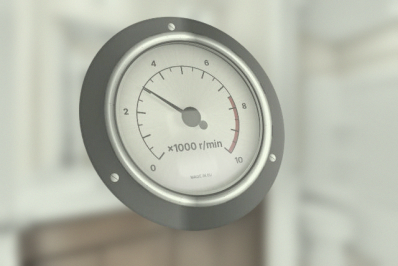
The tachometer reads **3000** rpm
